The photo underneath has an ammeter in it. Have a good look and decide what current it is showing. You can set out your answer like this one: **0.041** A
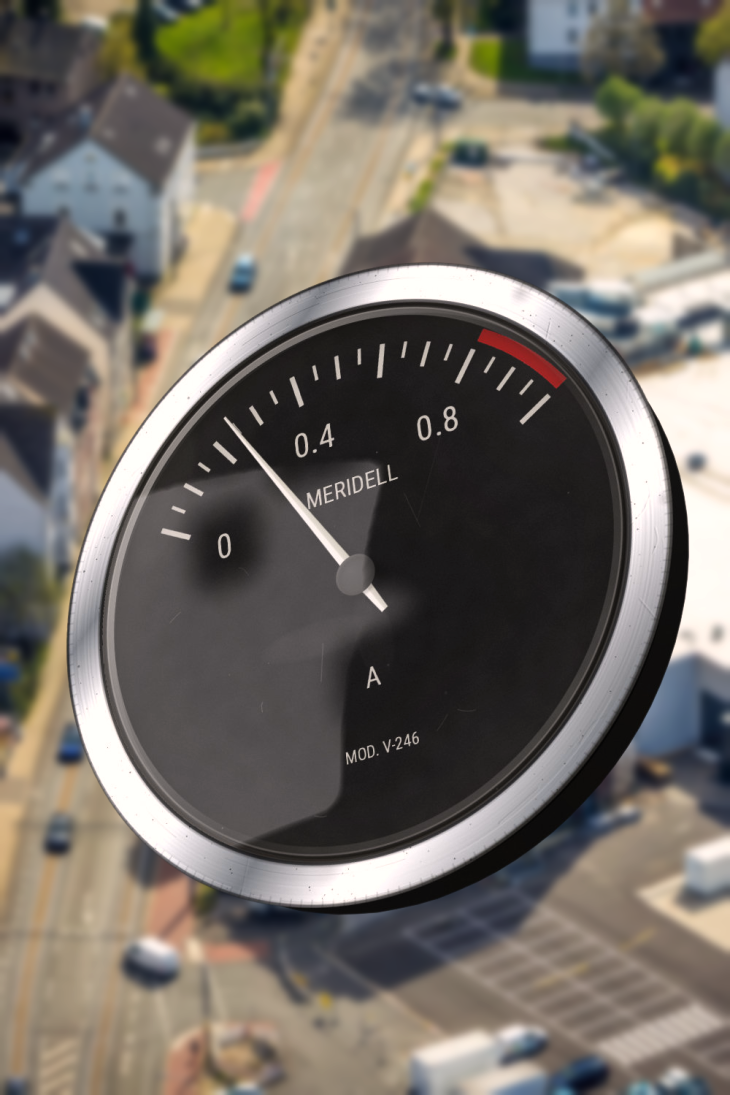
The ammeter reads **0.25** A
